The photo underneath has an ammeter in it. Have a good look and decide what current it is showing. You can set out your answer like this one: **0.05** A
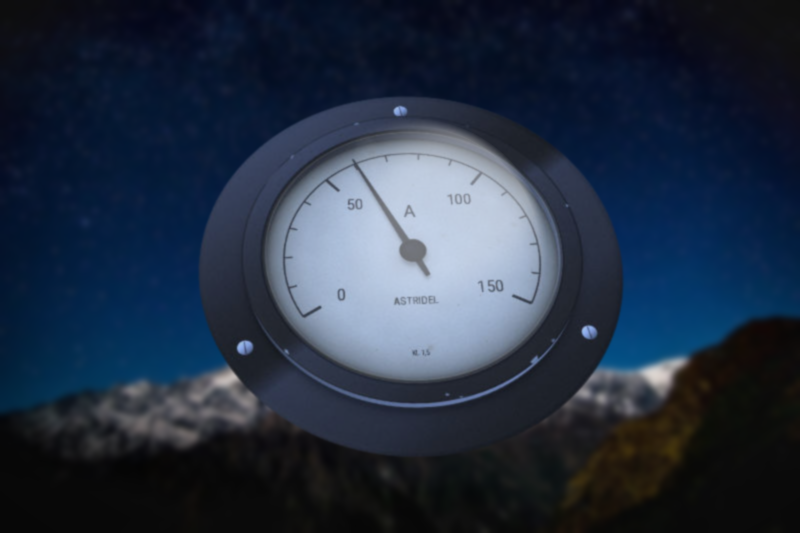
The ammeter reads **60** A
